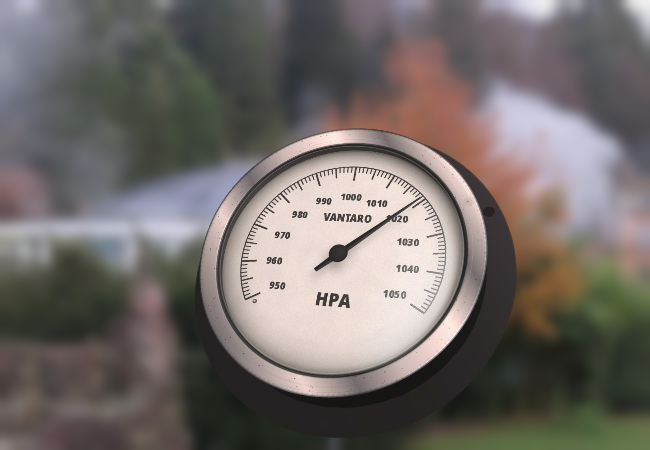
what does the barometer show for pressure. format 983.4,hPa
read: 1020,hPa
